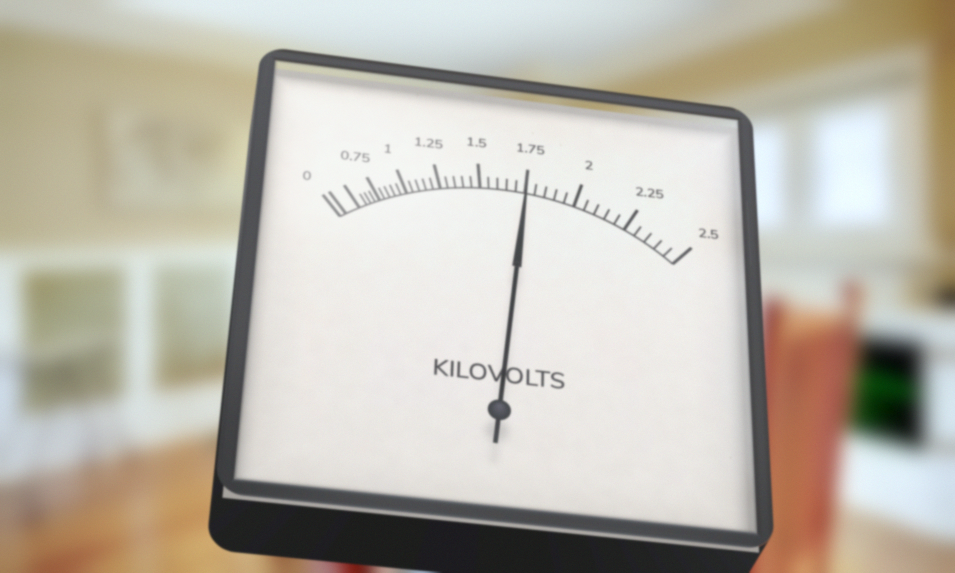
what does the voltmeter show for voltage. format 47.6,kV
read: 1.75,kV
